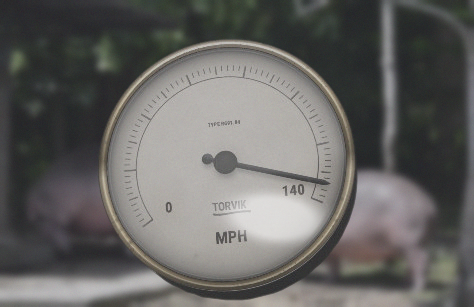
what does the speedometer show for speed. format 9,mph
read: 134,mph
